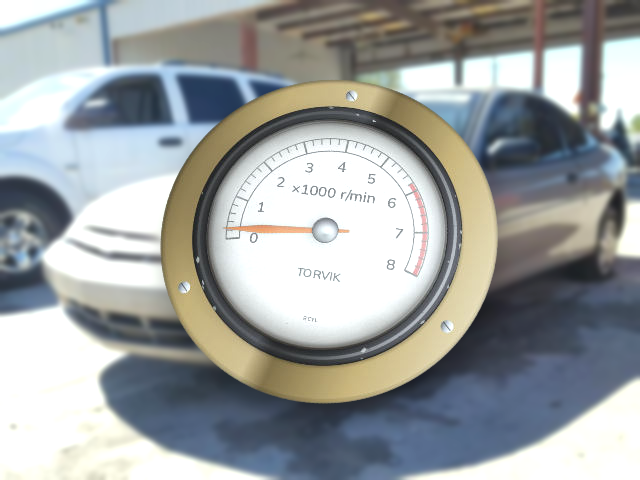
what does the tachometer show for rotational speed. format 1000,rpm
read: 200,rpm
